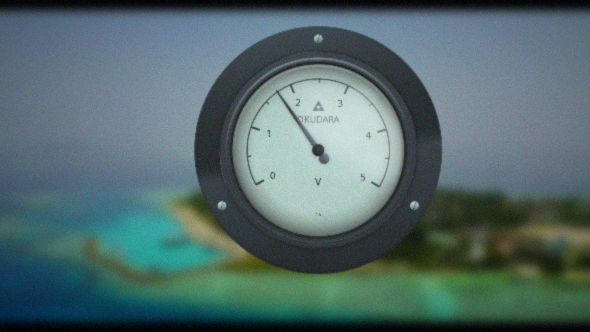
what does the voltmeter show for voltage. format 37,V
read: 1.75,V
